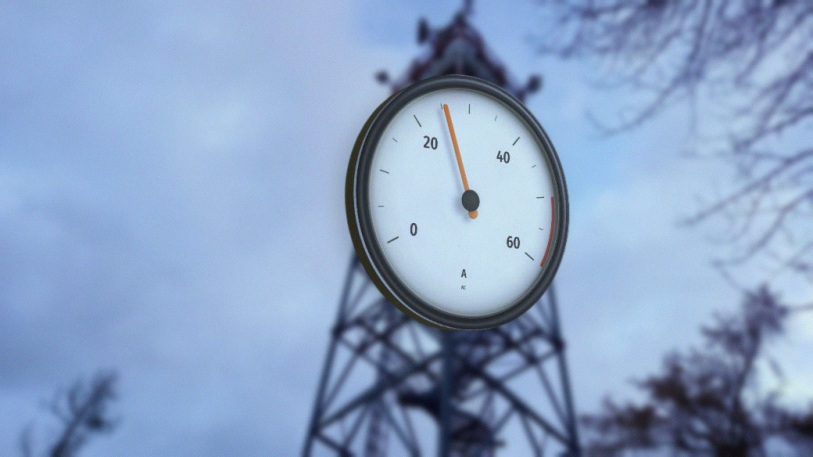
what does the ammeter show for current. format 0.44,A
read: 25,A
